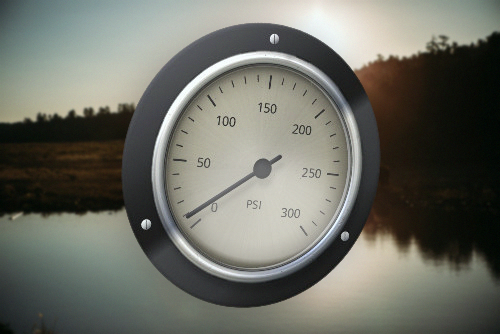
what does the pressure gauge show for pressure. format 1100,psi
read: 10,psi
